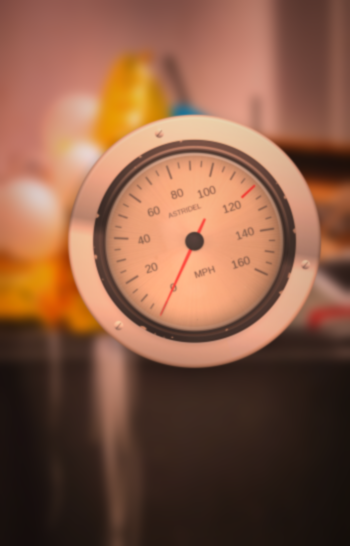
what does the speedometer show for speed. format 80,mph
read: 0,mph
